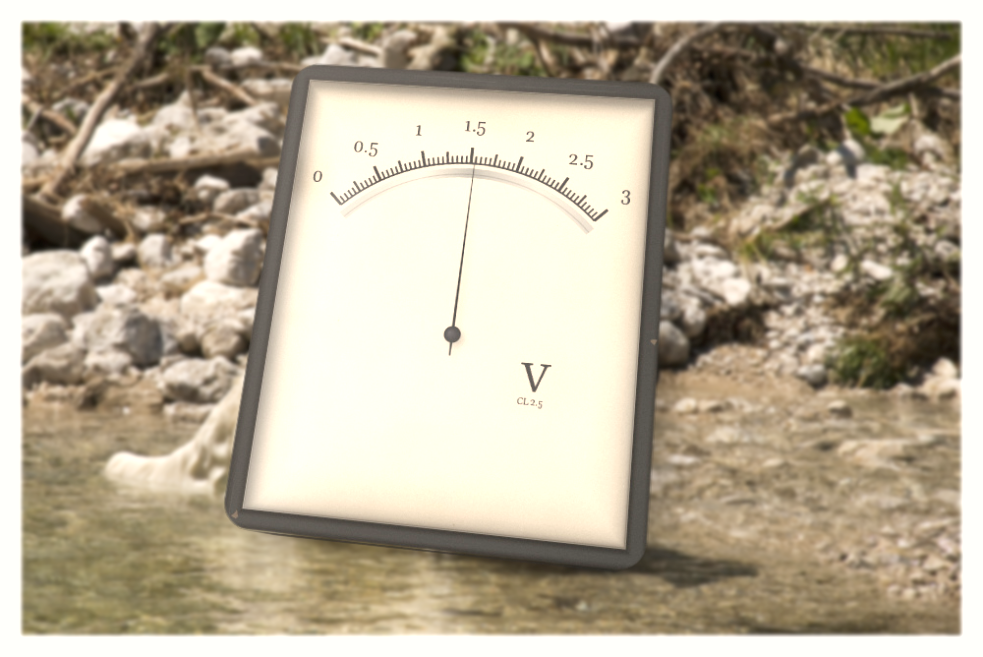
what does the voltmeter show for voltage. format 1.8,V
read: 1.55,V
